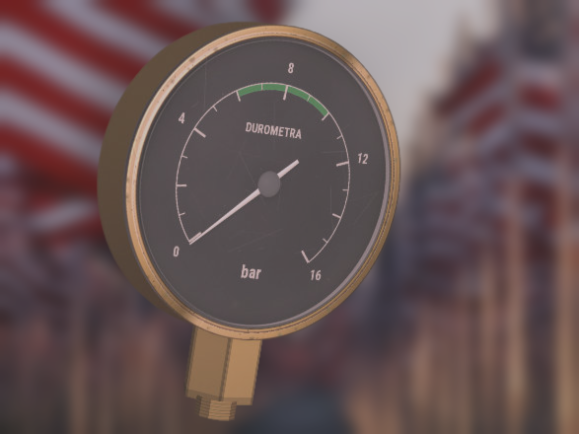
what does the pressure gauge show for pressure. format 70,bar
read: 0,bar
